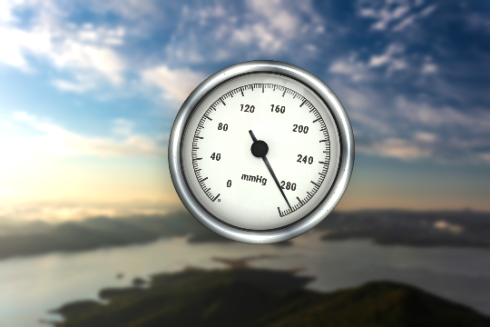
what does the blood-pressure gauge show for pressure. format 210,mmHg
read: 290,mmHg
